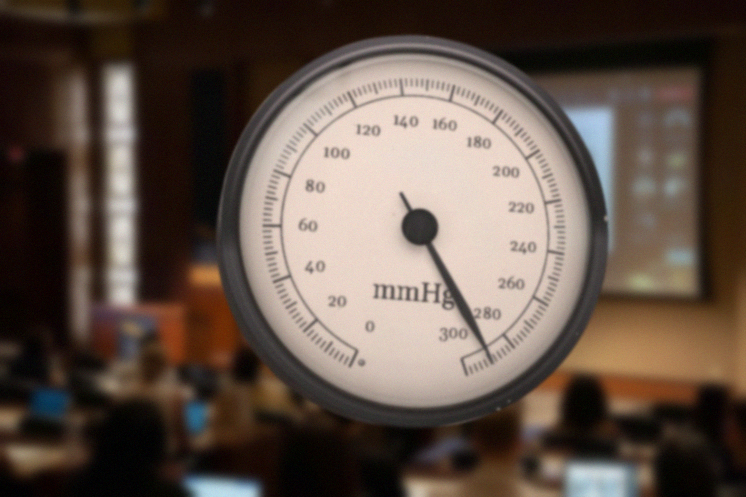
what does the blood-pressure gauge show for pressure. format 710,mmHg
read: 290,mmHg
